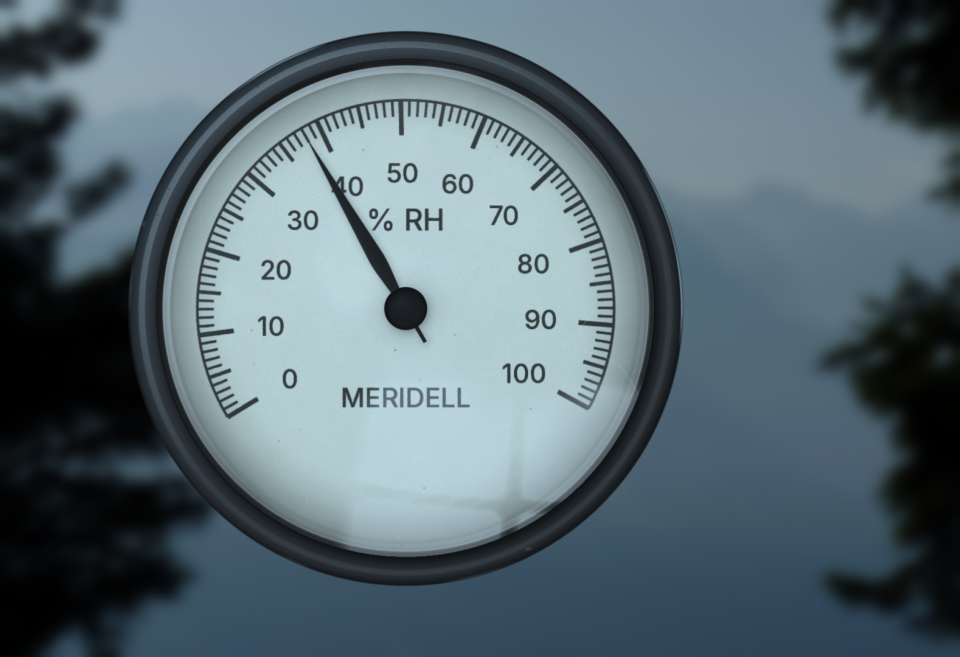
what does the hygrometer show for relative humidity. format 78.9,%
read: 38,%
